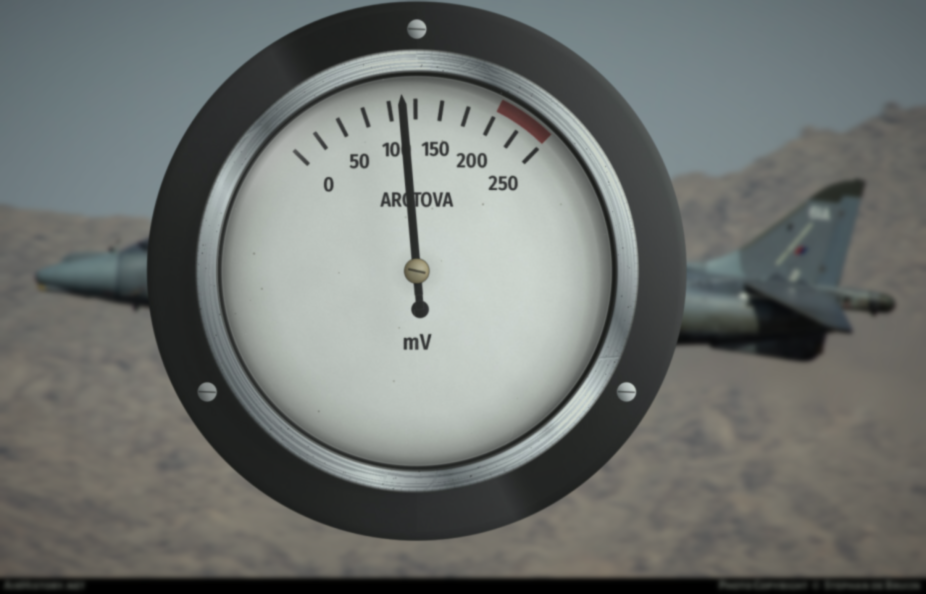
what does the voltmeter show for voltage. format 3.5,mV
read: 112.5,mV
